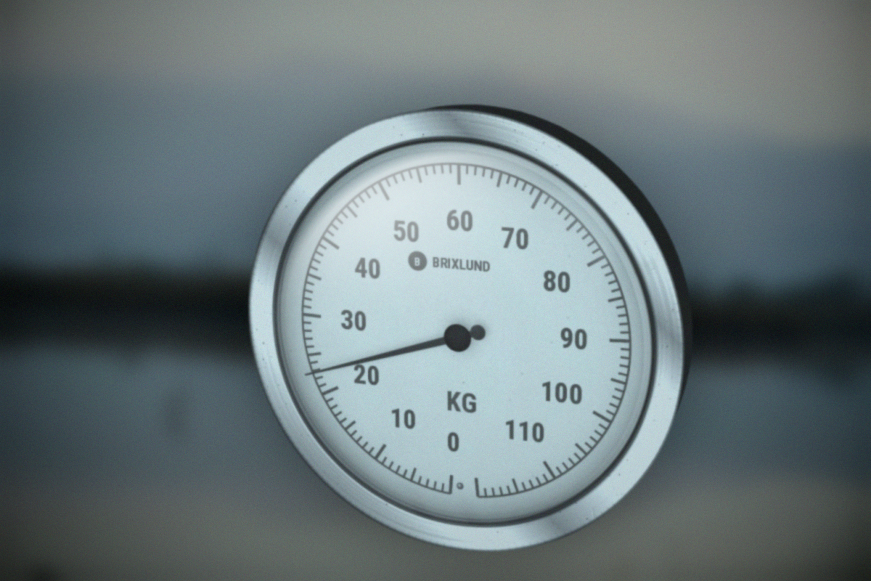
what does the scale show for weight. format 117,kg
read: 23,kg
